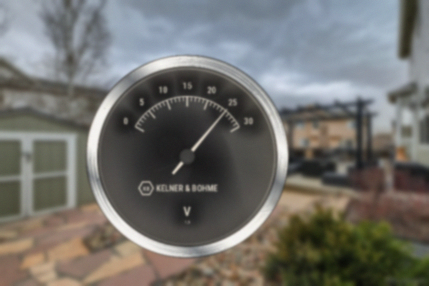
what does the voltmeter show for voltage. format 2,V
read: 25,V
